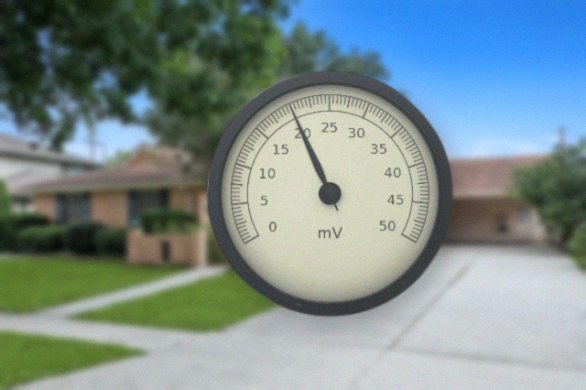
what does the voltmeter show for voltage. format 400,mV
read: 20,mV
